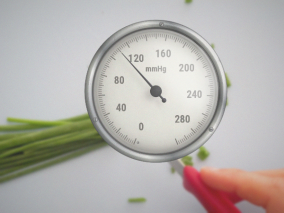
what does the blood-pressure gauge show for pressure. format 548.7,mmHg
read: 110,mmHg
